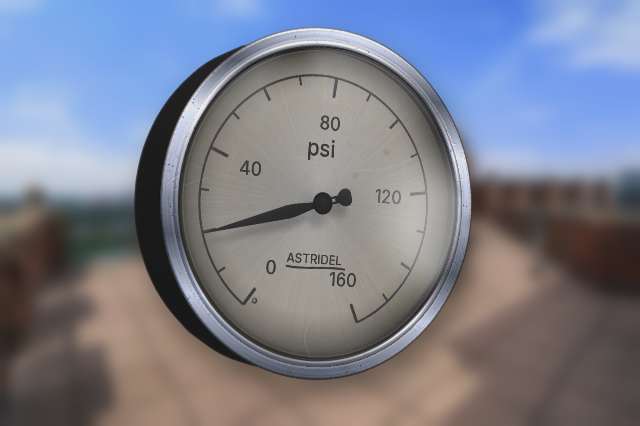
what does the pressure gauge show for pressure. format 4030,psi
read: 20,psi
